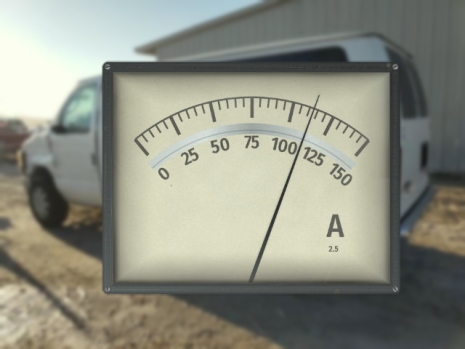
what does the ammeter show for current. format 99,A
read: 112.5,A
